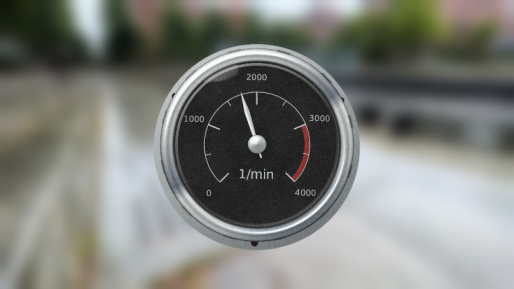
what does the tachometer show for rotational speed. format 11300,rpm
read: 1750,rpm
